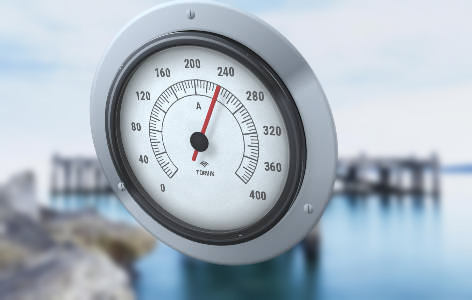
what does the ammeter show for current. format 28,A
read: 240,A
